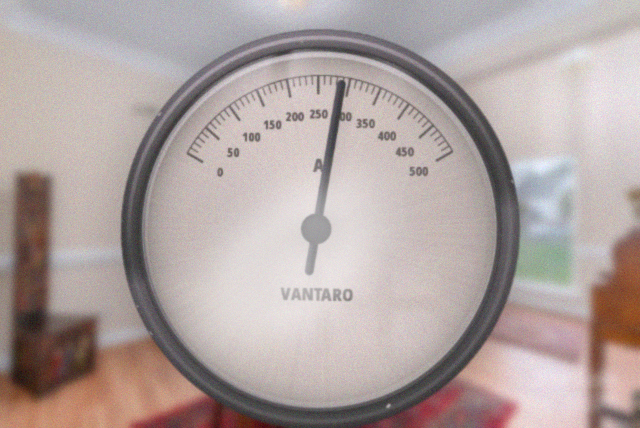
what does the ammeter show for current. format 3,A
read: 290,A
